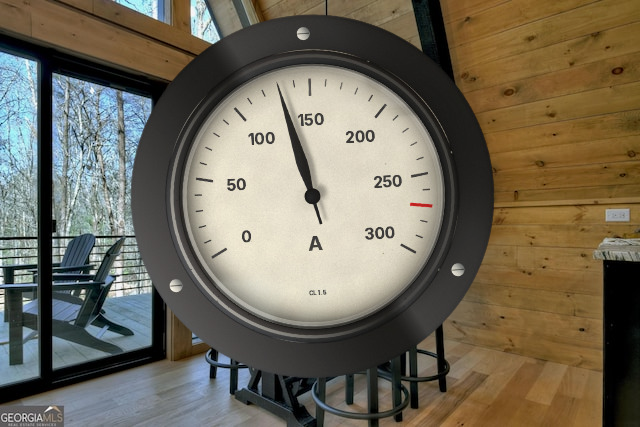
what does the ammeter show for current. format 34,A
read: 130,A
